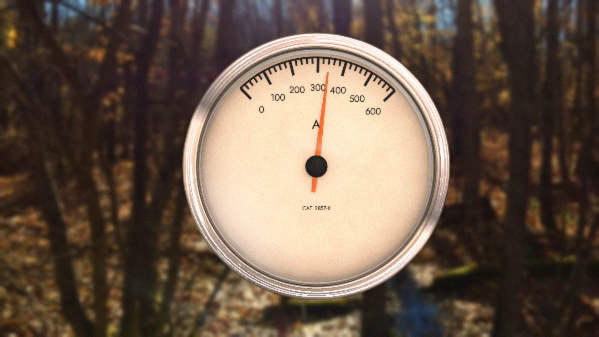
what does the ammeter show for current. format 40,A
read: 340,A
